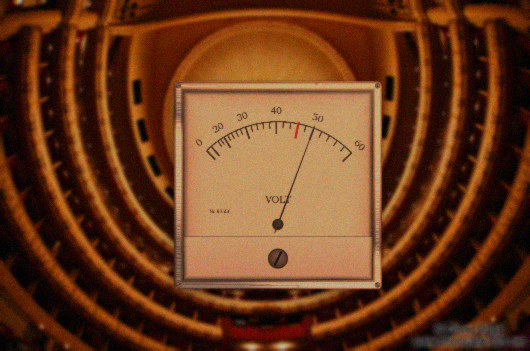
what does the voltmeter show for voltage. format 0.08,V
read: 50,V
